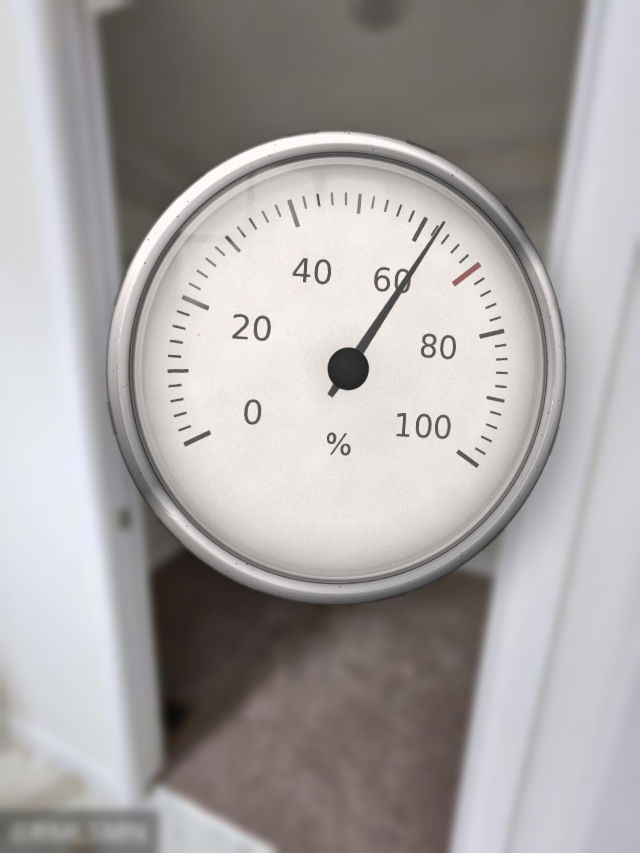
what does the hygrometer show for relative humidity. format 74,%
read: 62,%
